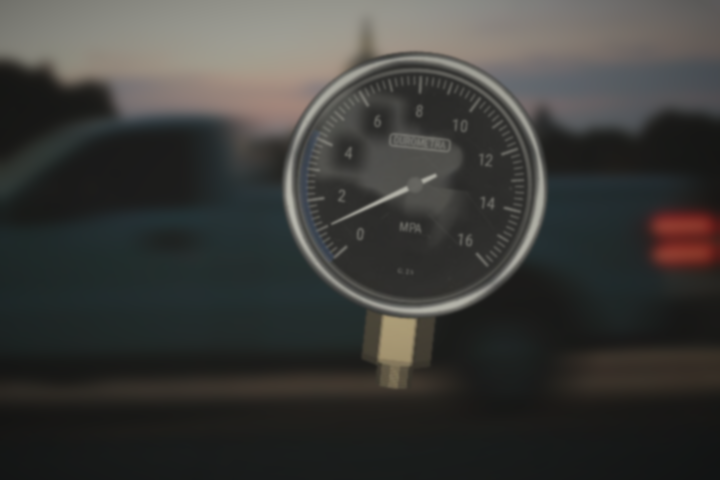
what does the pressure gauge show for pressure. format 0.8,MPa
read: 1,MPa
